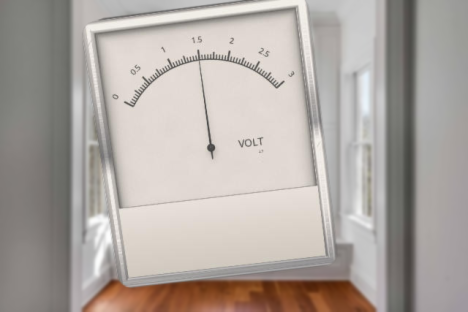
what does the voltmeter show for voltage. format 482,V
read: 1.5,V
